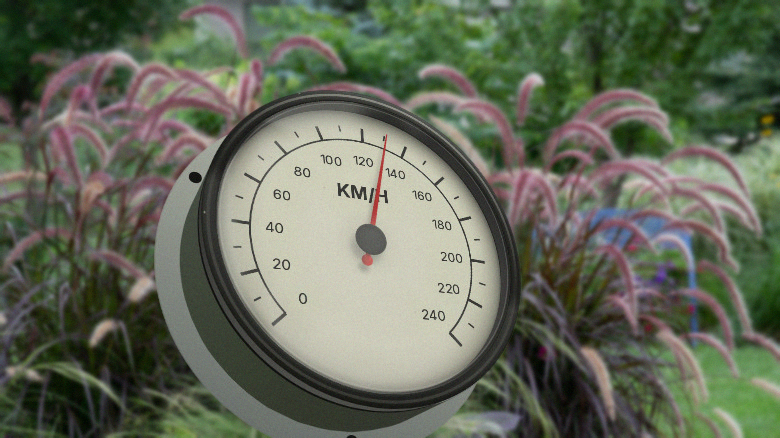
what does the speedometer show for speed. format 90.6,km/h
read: 130,km/h
